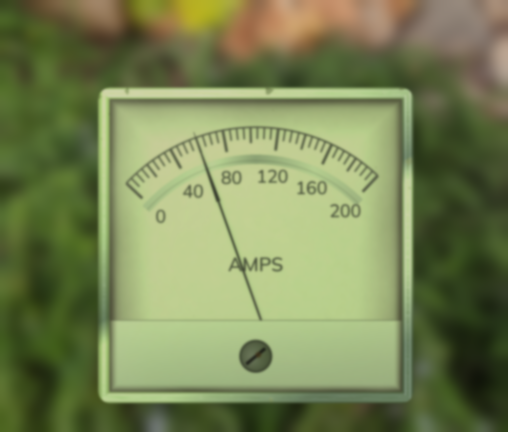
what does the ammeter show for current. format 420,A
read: 60,A
